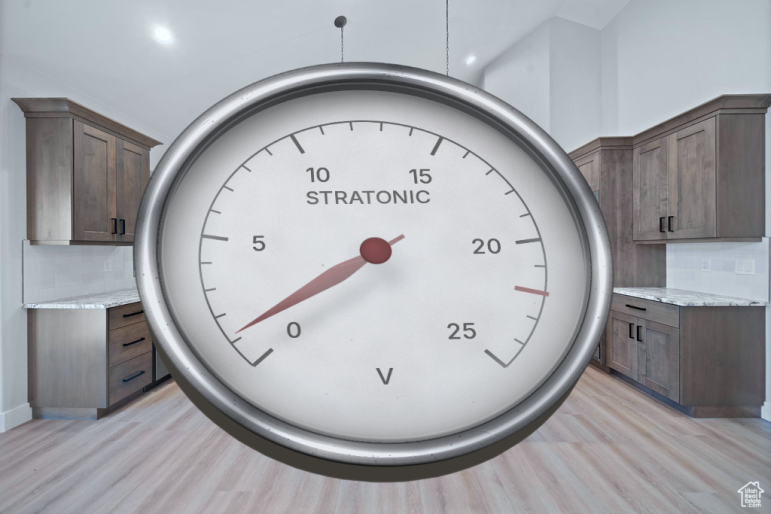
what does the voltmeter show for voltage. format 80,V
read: 1,V
